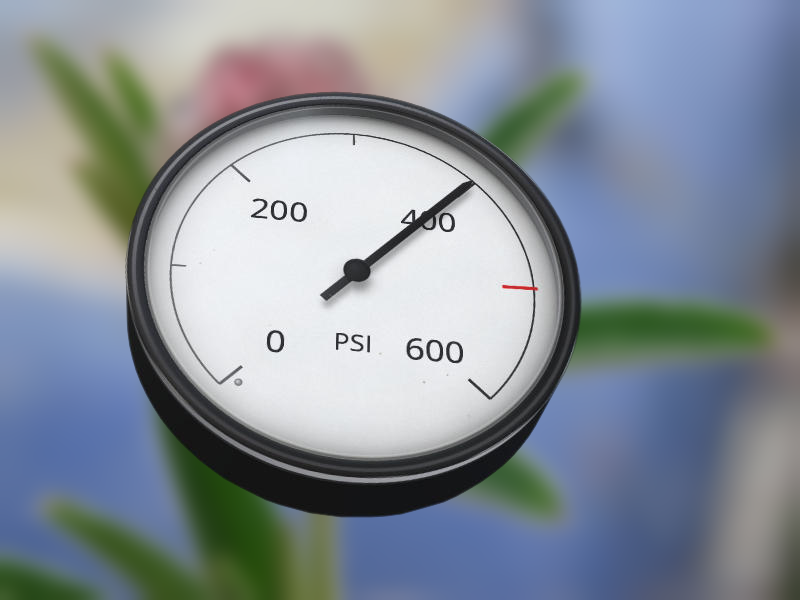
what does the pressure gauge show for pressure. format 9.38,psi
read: 400,psi
